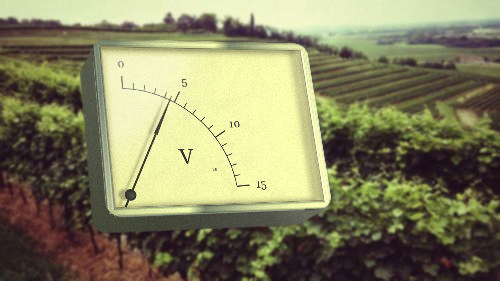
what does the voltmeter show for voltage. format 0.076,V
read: 4.5,V
